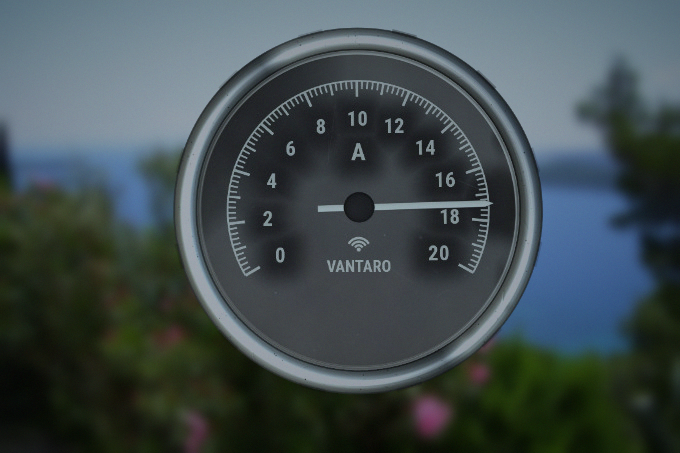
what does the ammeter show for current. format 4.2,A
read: 17.4,A
